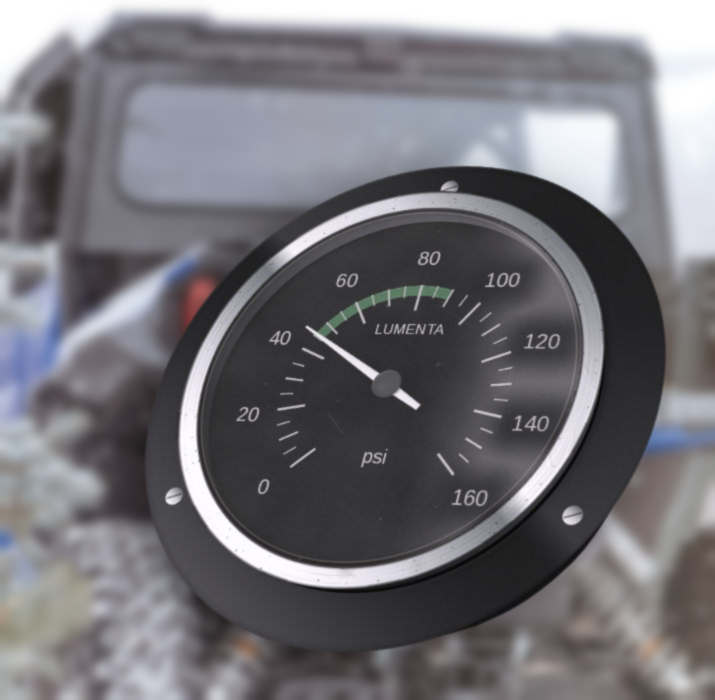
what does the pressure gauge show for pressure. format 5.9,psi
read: 45,psi
